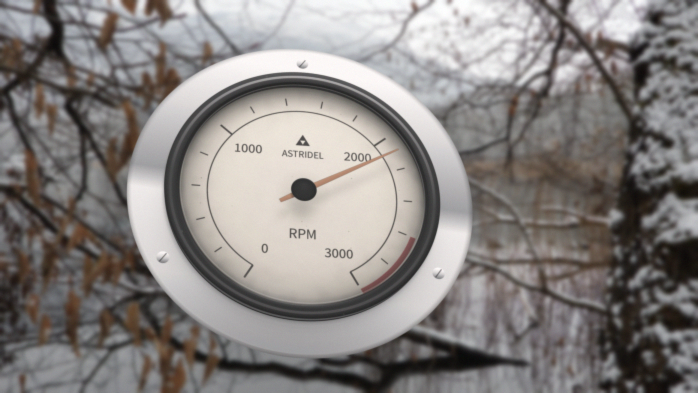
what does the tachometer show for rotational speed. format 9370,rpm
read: 2100,rpm
